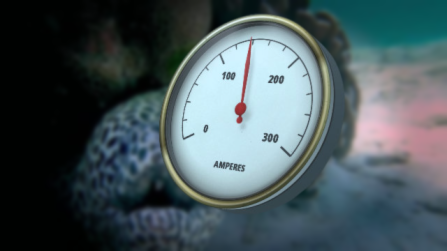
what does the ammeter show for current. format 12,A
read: 140,A
